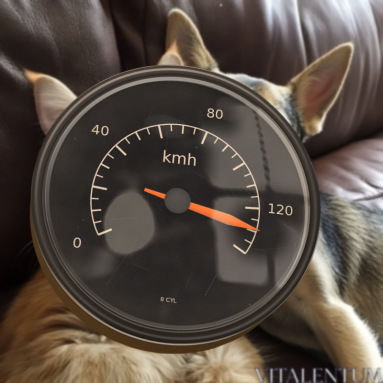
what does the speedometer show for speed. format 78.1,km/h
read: 130,km/h
